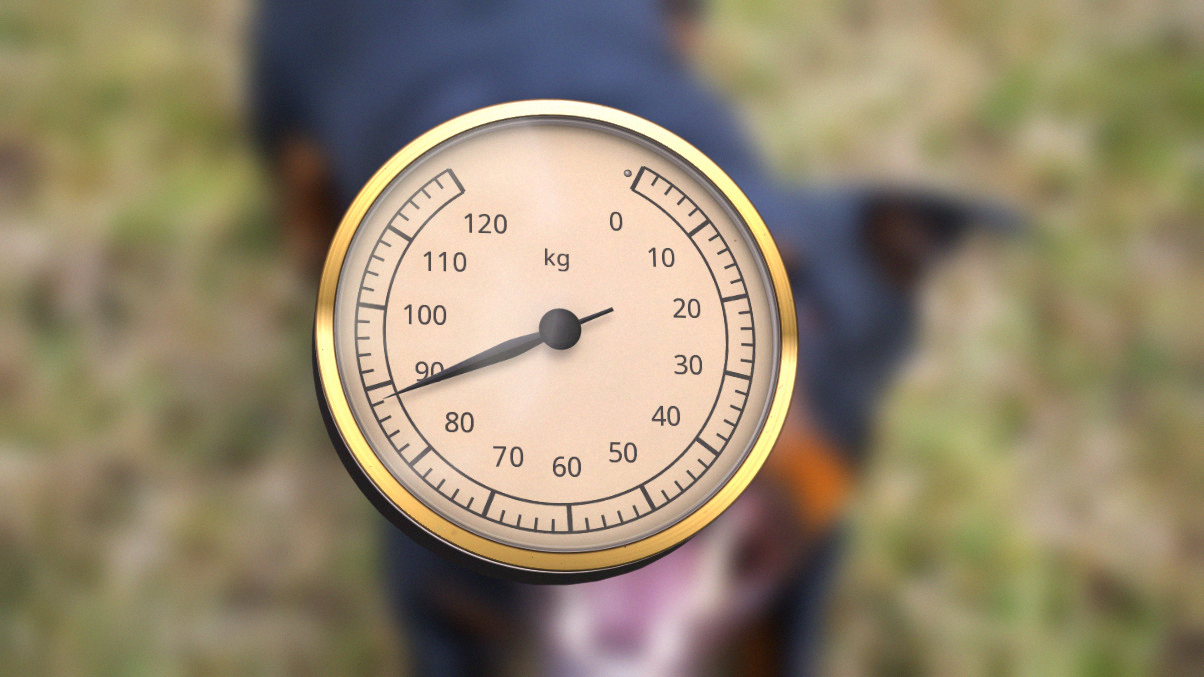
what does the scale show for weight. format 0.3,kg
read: 88,kg
